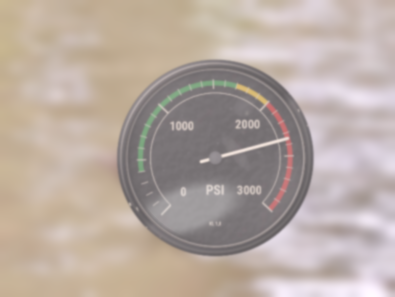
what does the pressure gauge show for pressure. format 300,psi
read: 2350,psi
